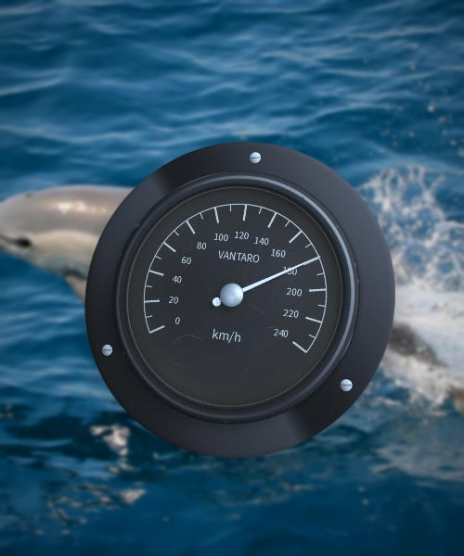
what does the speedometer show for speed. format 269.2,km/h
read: 180,km/h
